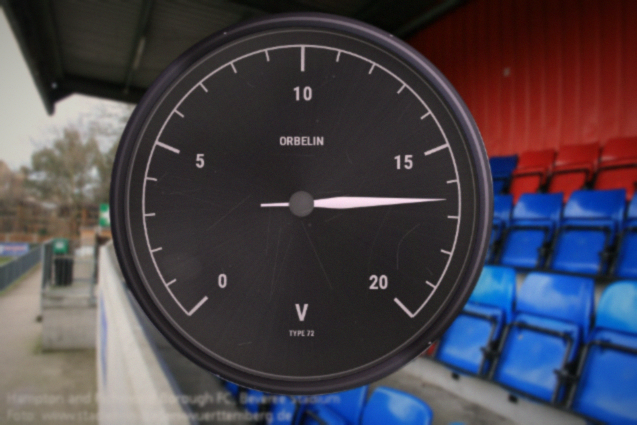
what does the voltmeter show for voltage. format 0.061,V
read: 16.5,V
